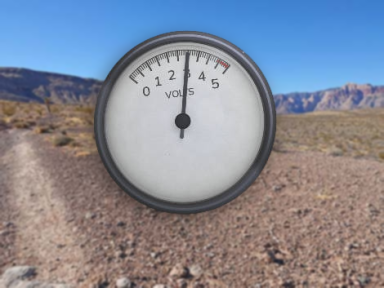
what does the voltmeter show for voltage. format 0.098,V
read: 3,V
